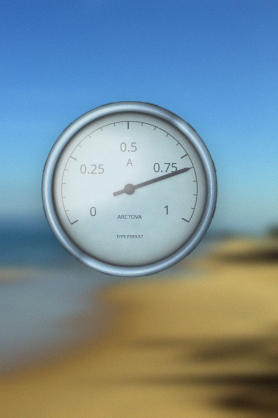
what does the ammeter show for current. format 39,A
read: 0.8,A
